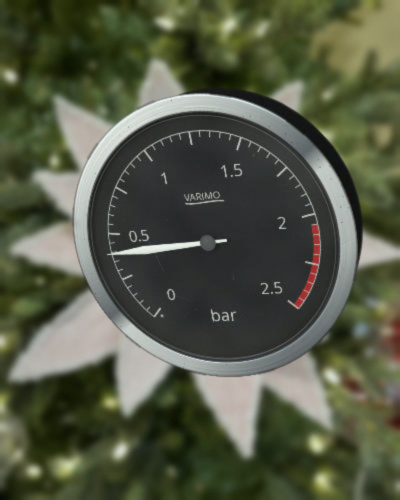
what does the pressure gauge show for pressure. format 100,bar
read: 0.4,bar
